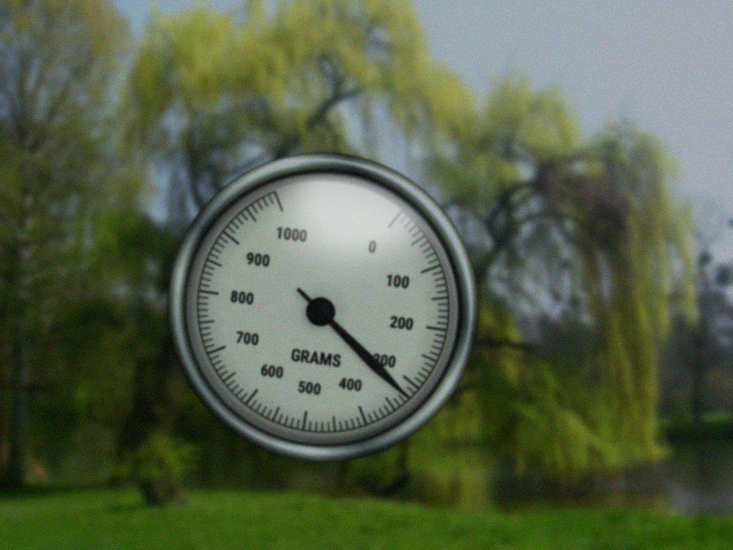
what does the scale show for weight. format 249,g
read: 320,g
